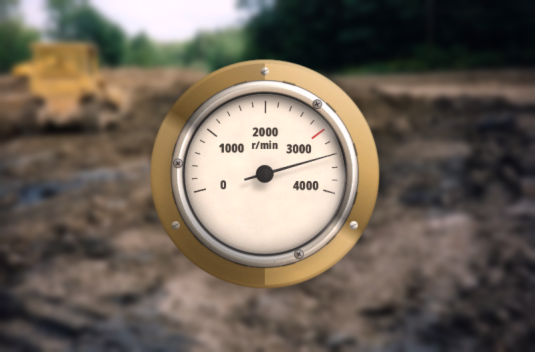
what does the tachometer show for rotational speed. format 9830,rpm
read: 3400,rpm
